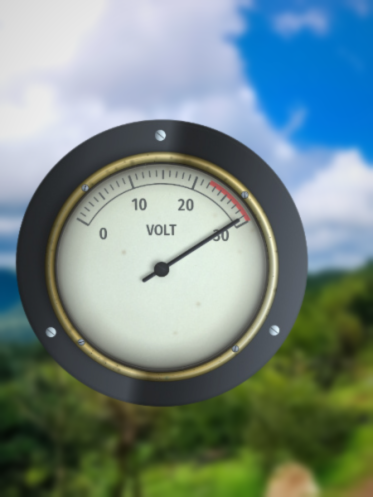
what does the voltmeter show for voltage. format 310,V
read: 29,V
